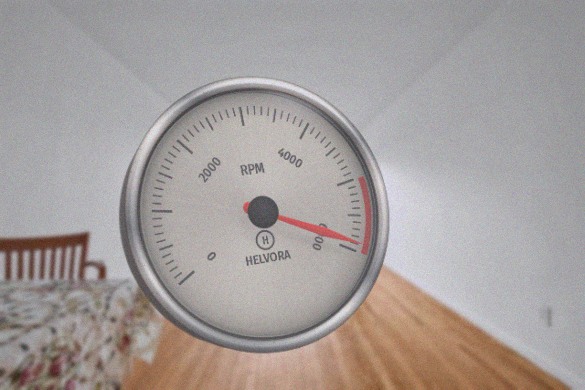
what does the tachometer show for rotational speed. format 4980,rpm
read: 5900,rpm
